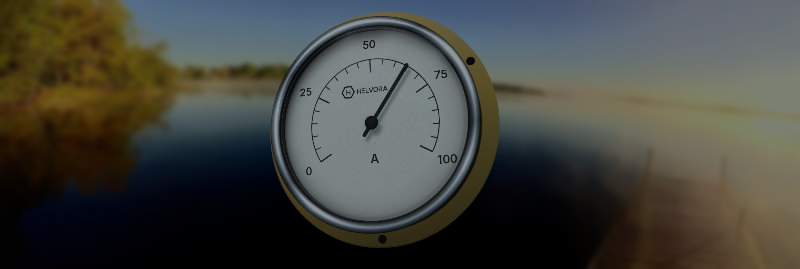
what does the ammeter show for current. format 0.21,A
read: 65,A
